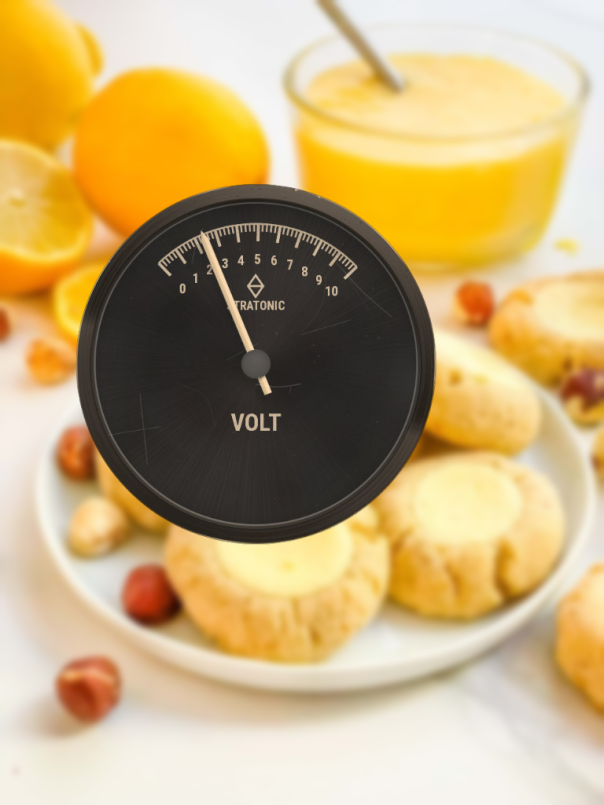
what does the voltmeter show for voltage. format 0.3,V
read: 2.4,V
